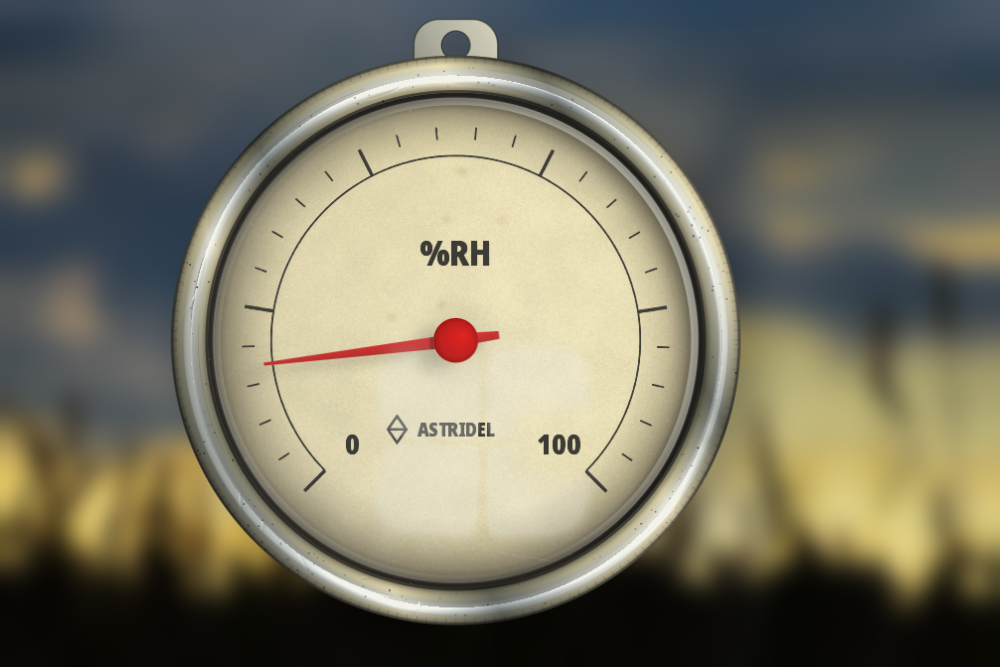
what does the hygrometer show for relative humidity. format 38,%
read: 14,%
